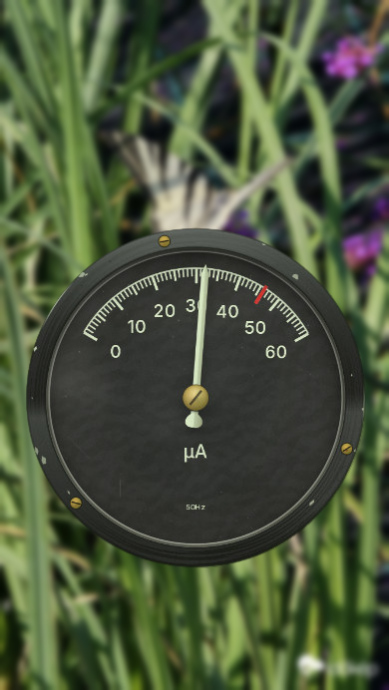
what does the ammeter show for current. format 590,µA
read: 32,µA
